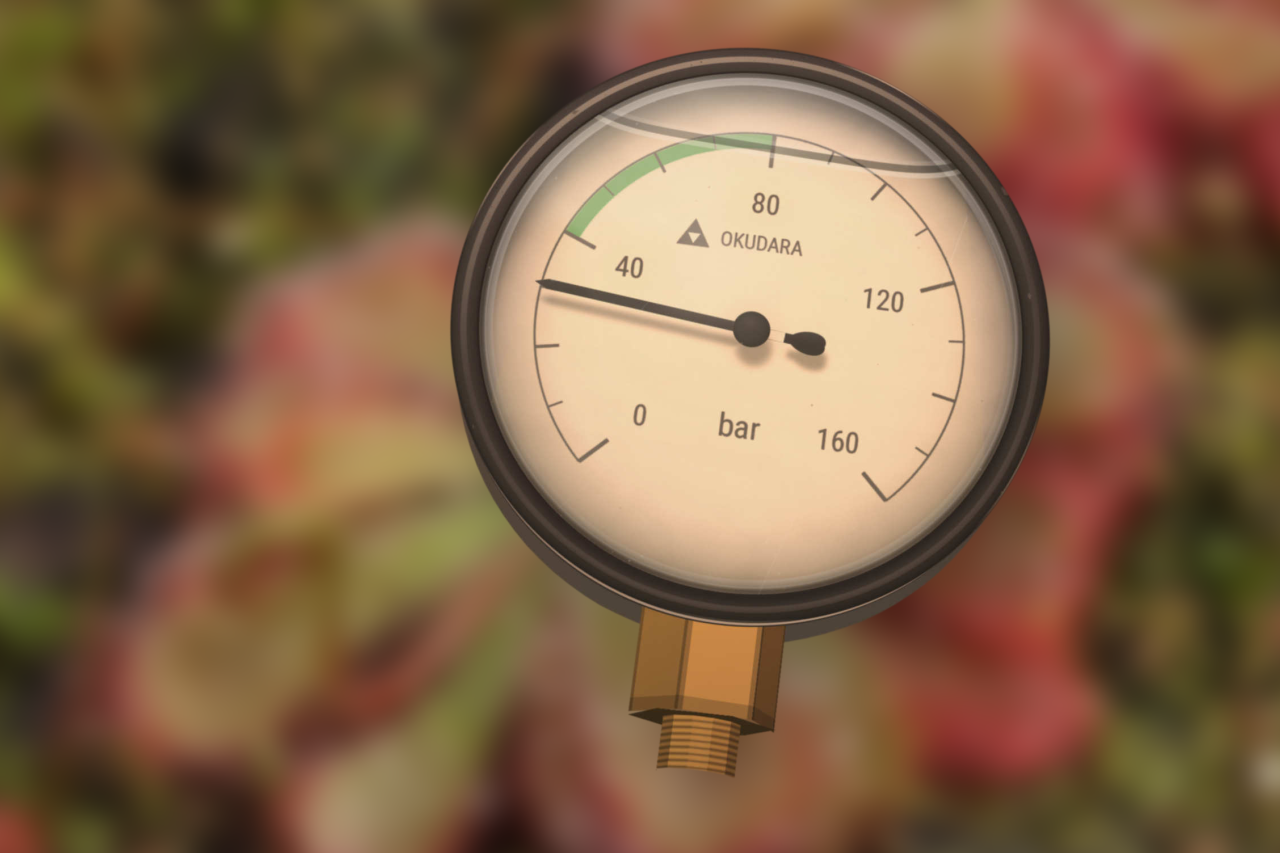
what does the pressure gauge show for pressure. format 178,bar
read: 30,bar
